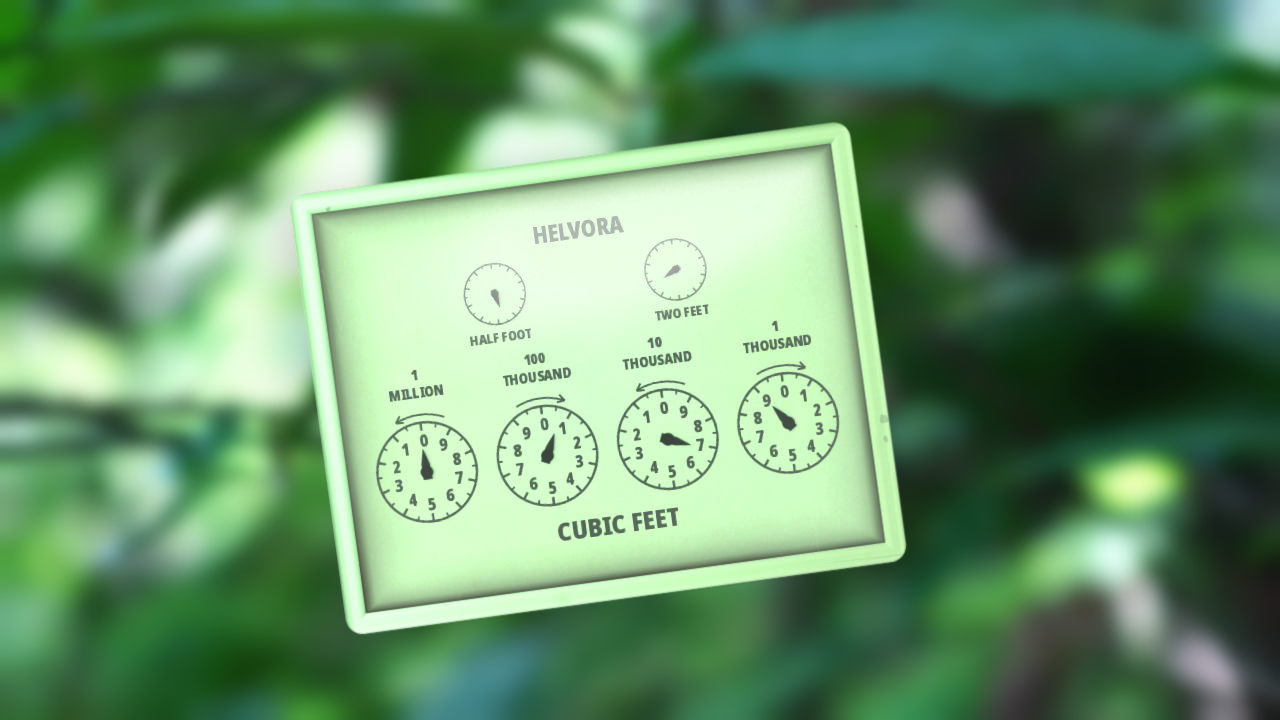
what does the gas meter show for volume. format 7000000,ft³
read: 6900,ft³
